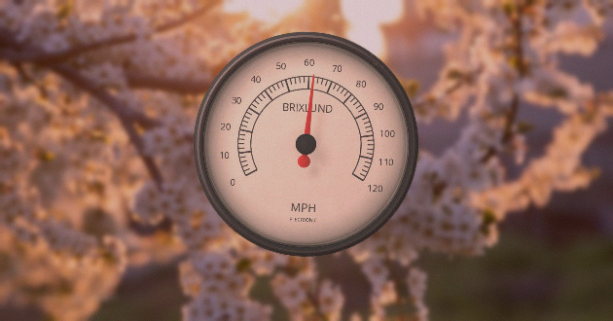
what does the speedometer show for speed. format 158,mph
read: 62,mph
